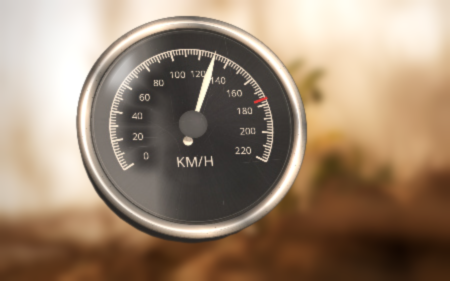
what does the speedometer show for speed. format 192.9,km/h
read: 130,km/h
